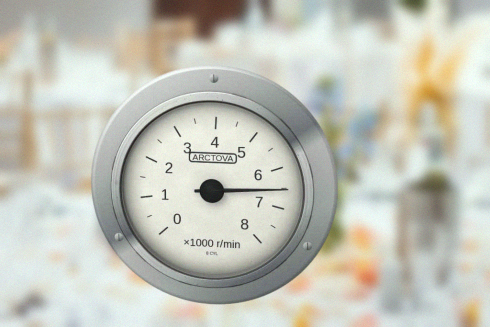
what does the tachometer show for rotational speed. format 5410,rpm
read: 6500,rpm
